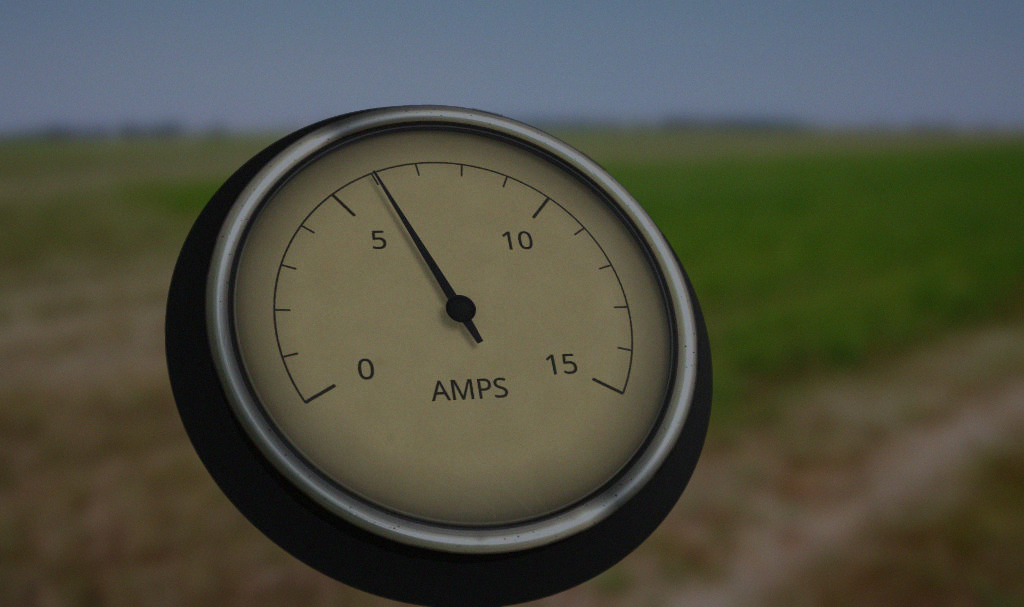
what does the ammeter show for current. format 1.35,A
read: 6,A
